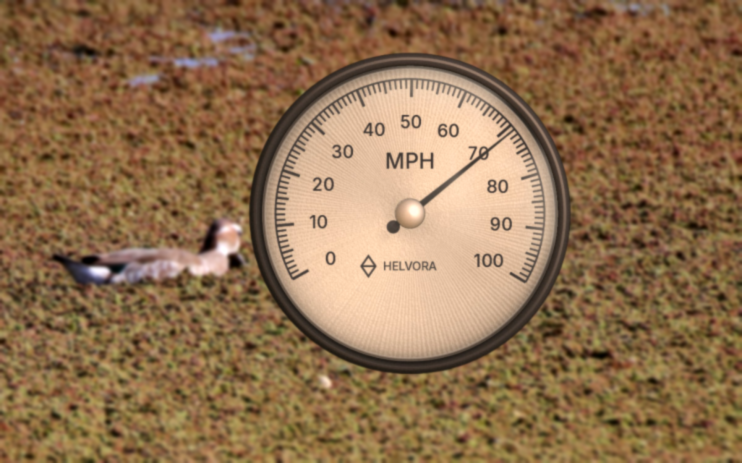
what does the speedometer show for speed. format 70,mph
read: 71,mph
